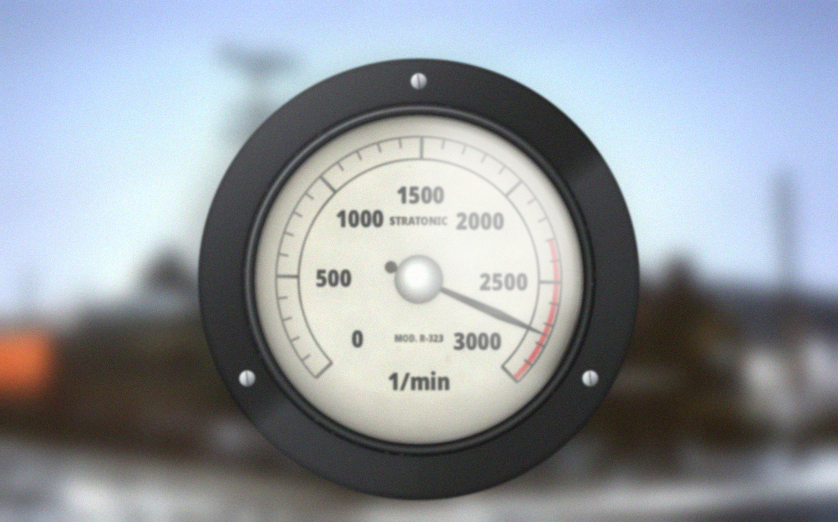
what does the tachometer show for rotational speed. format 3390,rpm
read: 2750,rpm
